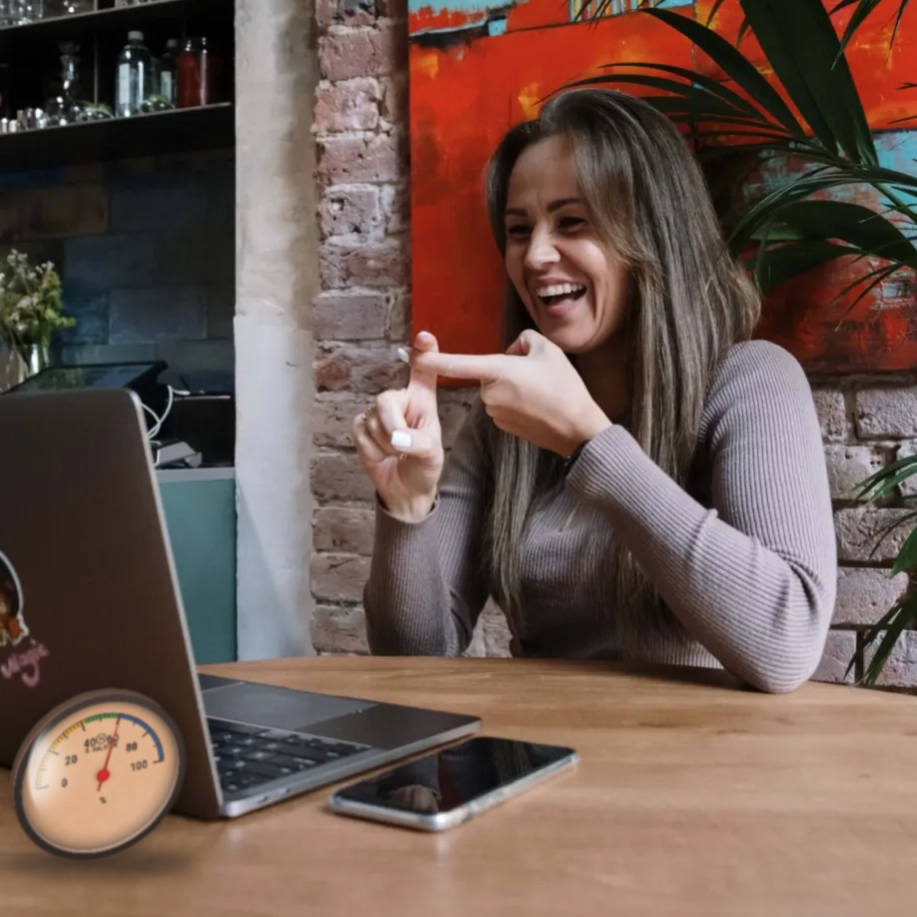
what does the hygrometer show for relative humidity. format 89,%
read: 60,%
